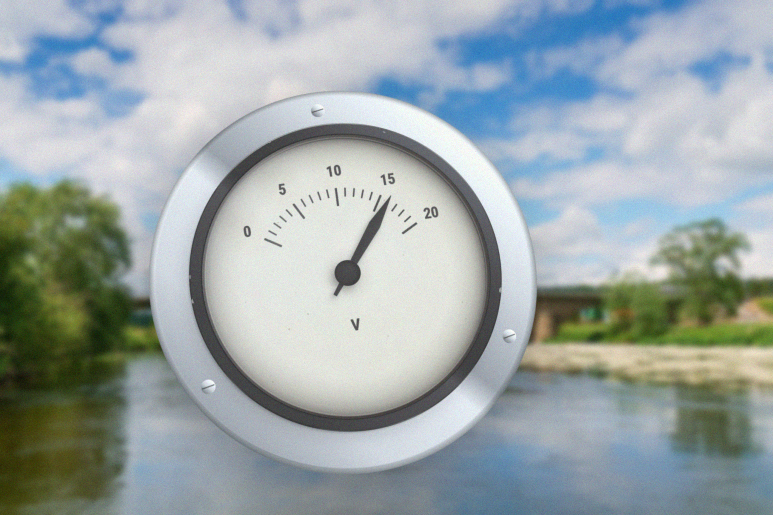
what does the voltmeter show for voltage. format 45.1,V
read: 16,V
